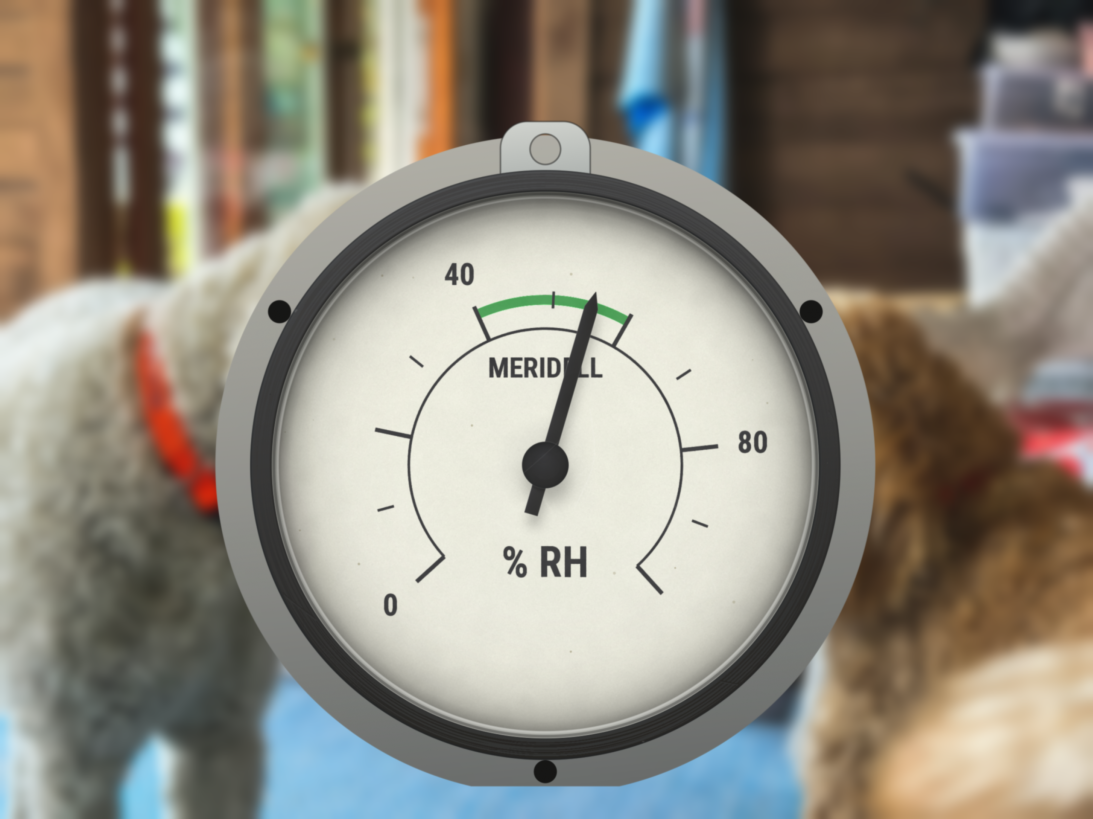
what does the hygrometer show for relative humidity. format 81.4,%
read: 55,%
